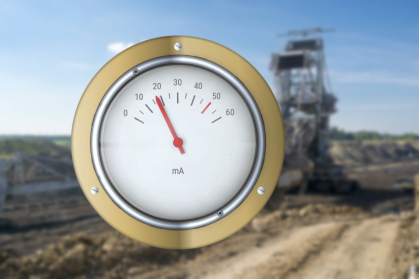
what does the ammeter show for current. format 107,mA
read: 17.5,mA
